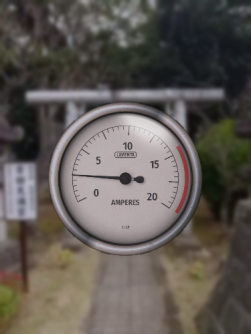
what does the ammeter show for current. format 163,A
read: 2.5,A
